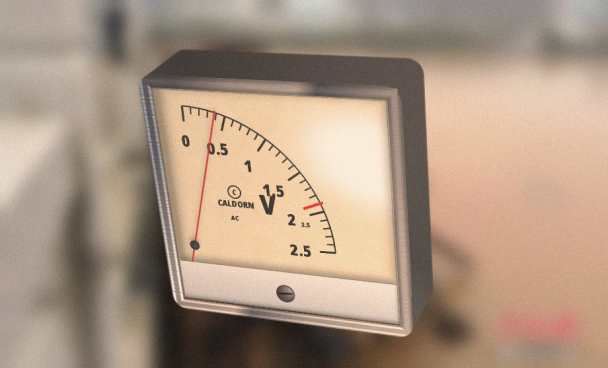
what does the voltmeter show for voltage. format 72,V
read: 0.4,V
